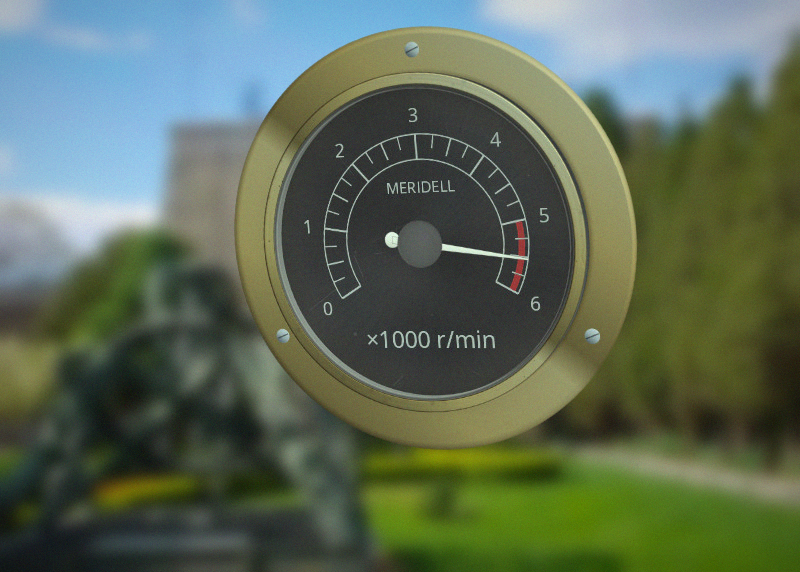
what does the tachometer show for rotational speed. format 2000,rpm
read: 5500,rpm
